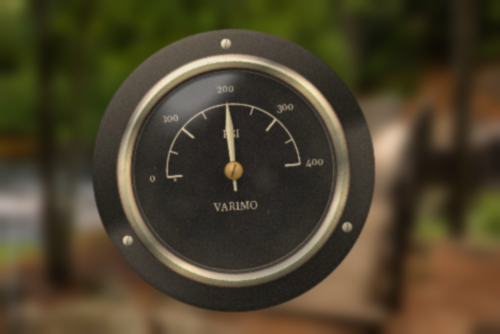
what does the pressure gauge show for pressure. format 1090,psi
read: 200,psi
